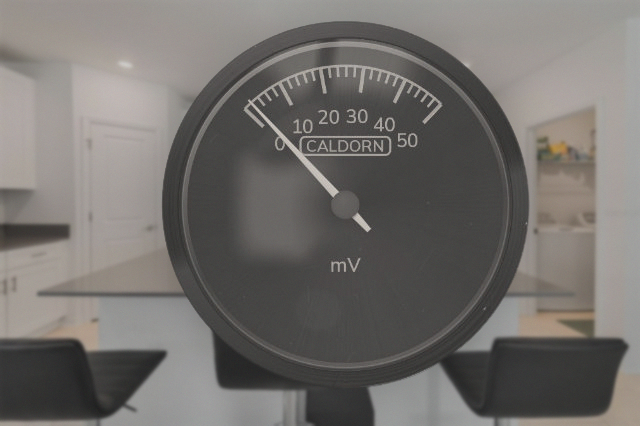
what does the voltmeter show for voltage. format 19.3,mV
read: 2,mV
